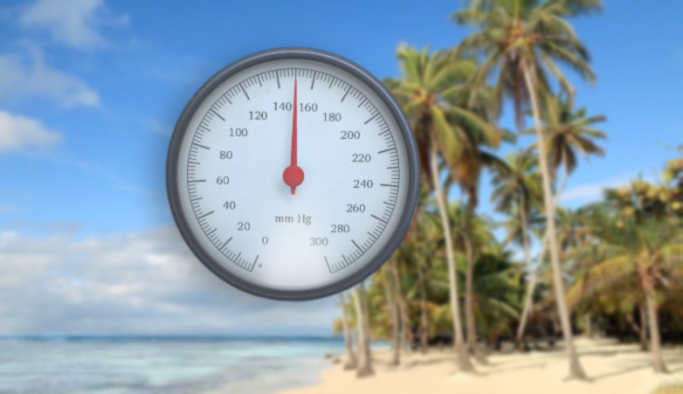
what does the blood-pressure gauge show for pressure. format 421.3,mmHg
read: 150,mmHg
